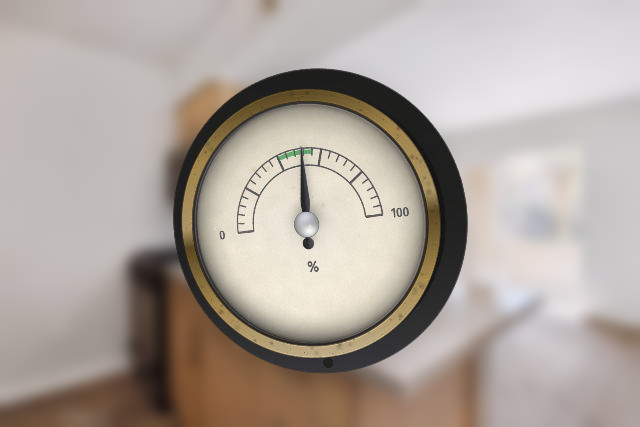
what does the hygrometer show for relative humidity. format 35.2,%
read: 52,%
